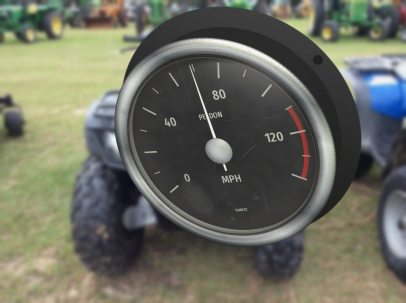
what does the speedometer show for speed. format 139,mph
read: 70,mph
